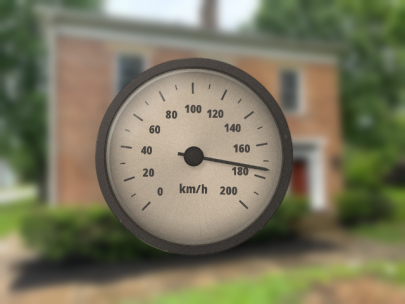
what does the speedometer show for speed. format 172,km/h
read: 175,km/h
